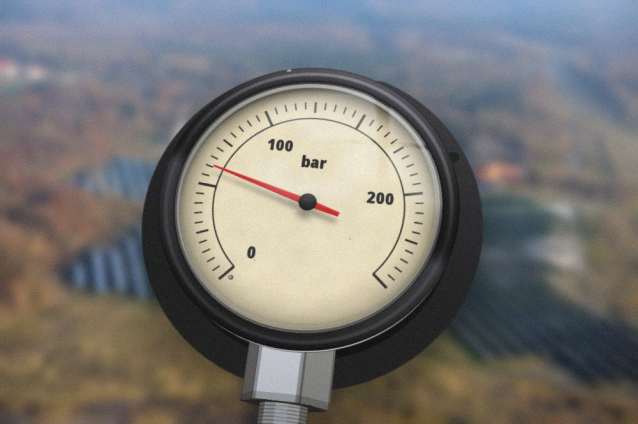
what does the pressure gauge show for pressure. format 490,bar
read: 60,bar
